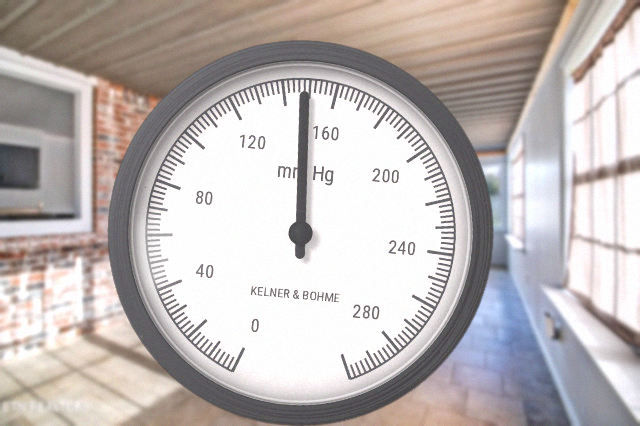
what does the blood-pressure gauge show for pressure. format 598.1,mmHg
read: 148,mmHg
